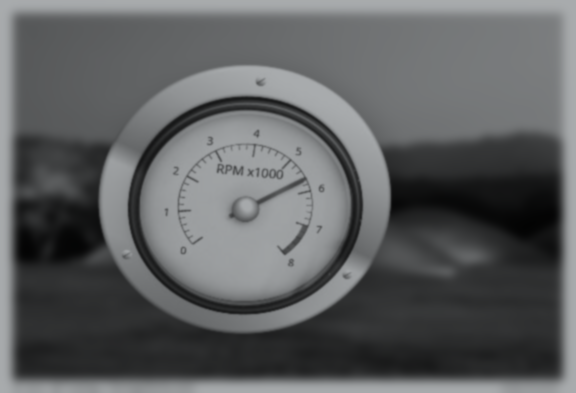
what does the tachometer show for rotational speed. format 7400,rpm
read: 5600,rpm
